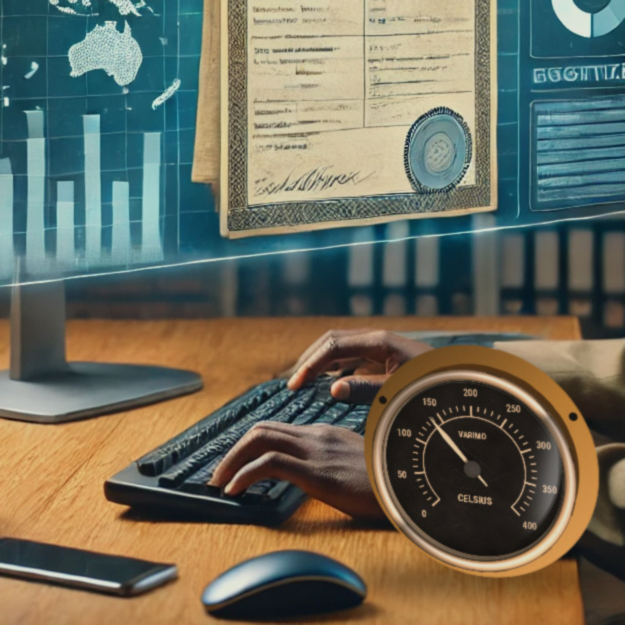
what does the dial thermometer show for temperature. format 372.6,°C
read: 140,°C
